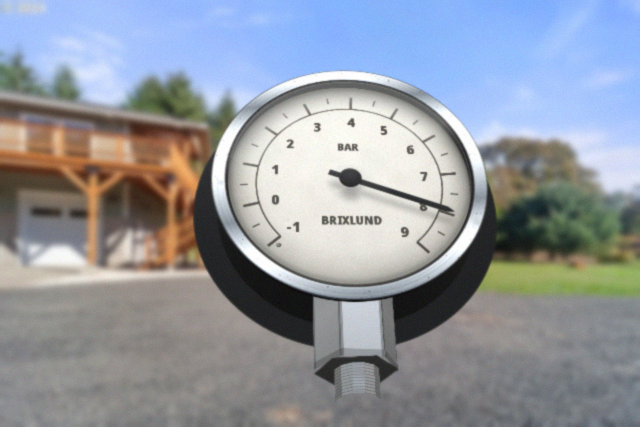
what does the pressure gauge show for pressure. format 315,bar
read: 8,bar
